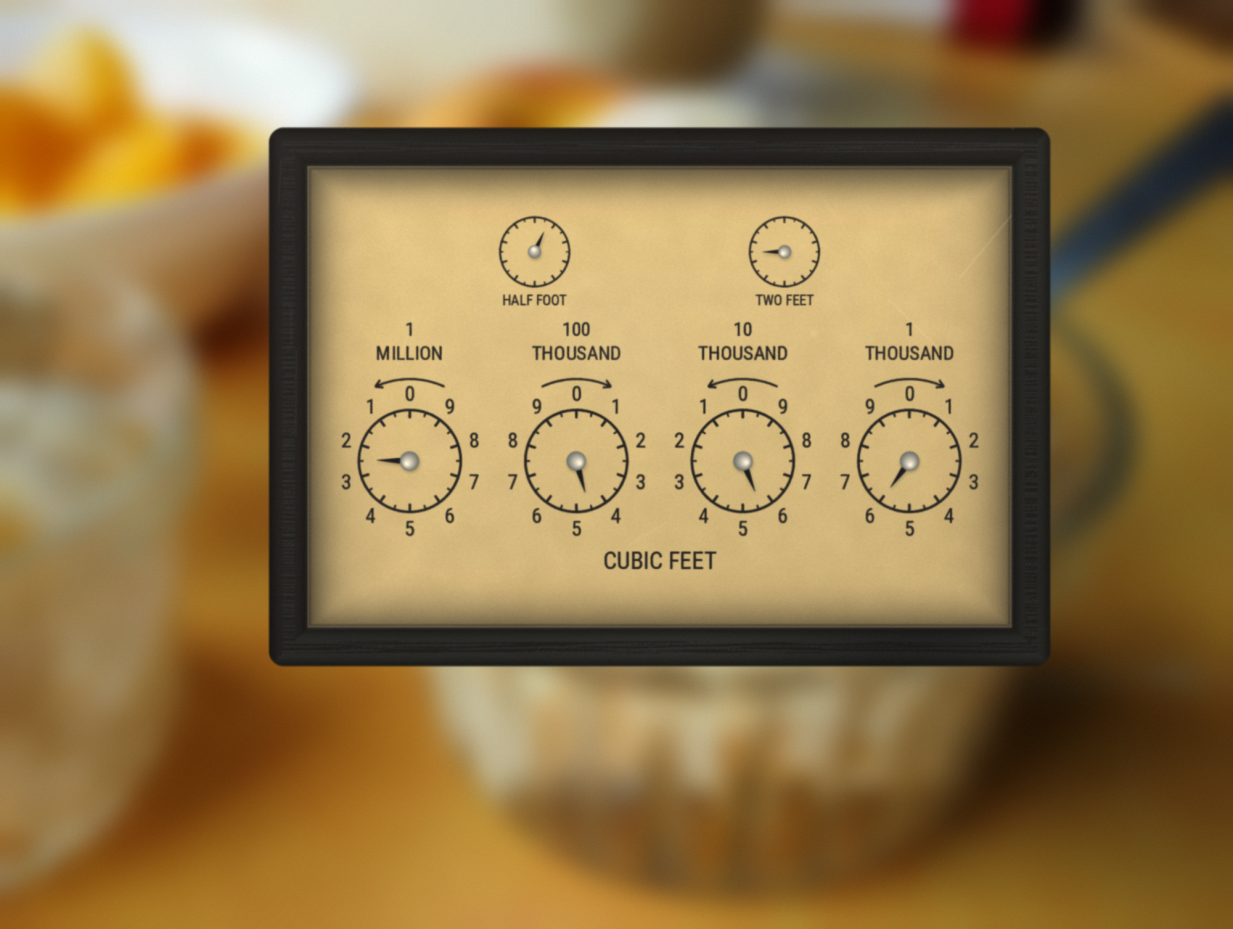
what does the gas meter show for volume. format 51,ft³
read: 245600,ft³
